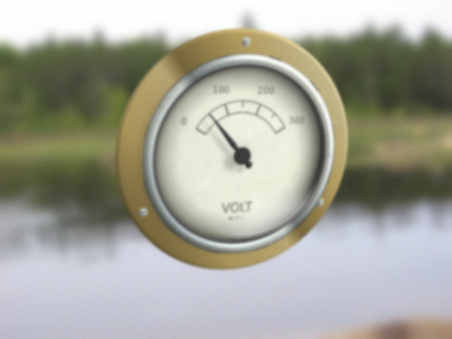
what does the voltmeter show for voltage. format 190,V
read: 50,V
